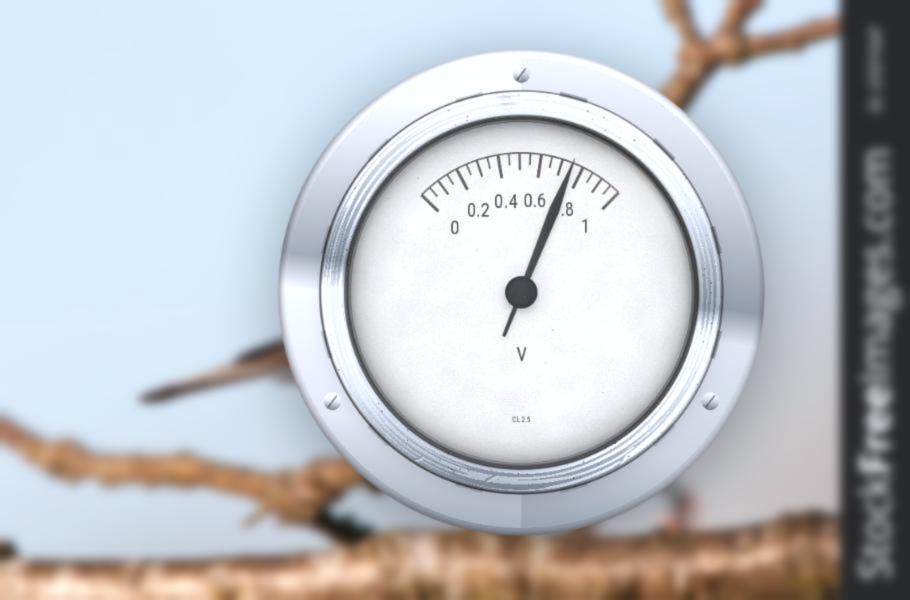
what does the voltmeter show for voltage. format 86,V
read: 0.75,V
